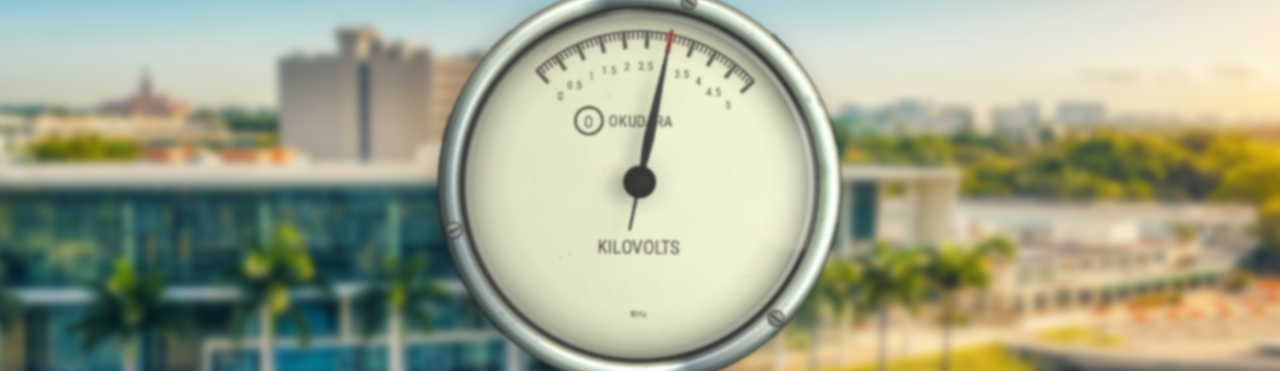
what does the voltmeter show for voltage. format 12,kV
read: 3,kV
